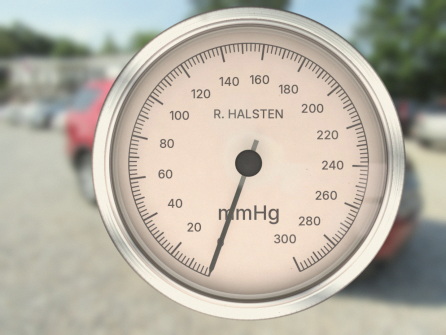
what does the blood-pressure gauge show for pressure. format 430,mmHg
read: 0,mmHg
